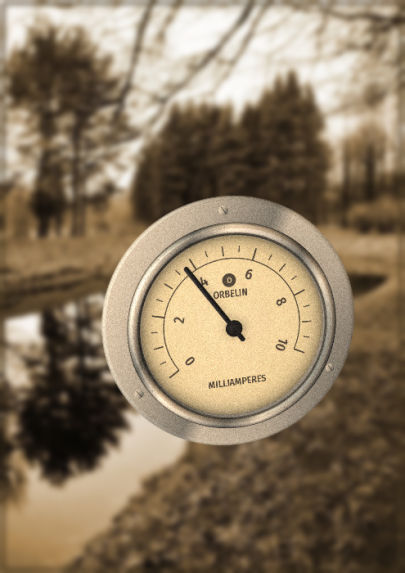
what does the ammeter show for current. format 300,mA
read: 3.75,mA
